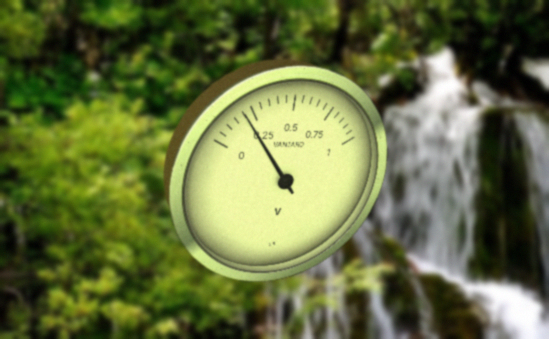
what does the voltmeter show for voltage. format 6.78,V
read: 0.2,V
